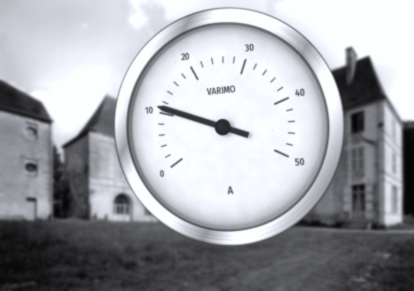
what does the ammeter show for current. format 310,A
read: 11,A
